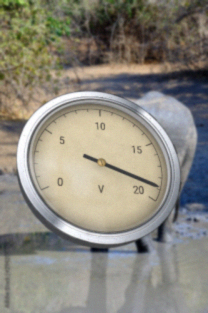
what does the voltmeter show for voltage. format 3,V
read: 19,V
